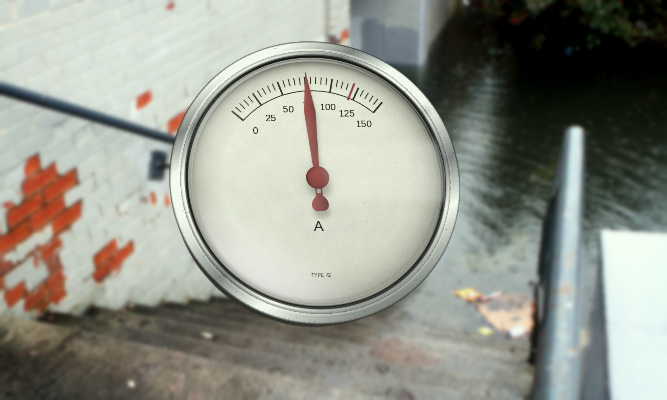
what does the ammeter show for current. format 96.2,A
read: 75,A
